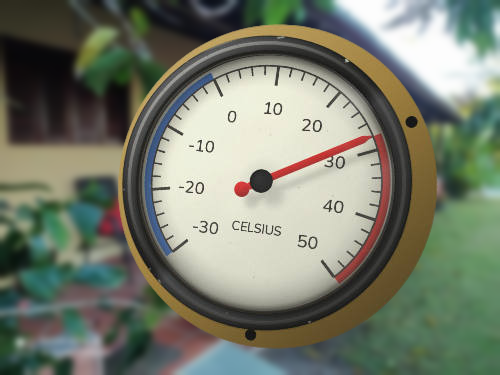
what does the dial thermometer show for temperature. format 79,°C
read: 28,°C
